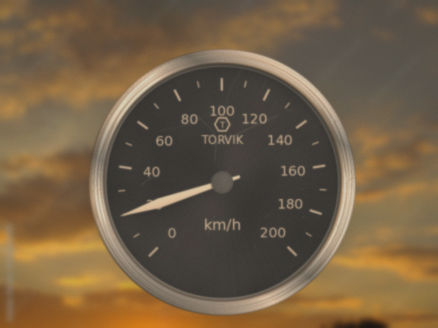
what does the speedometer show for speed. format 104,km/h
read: 20,km/h
